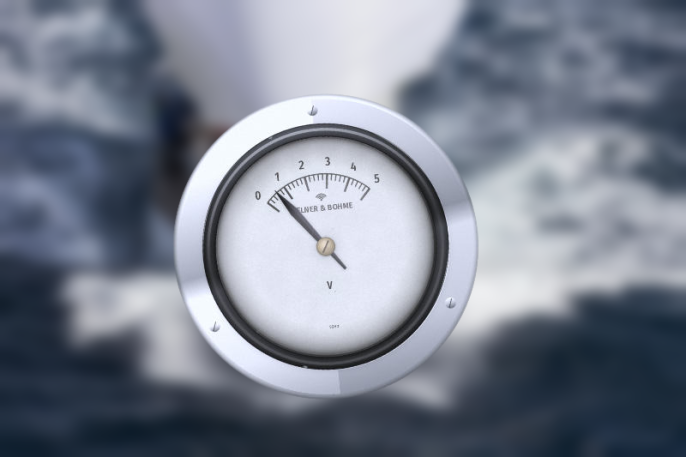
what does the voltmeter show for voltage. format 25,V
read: 0.6,V
